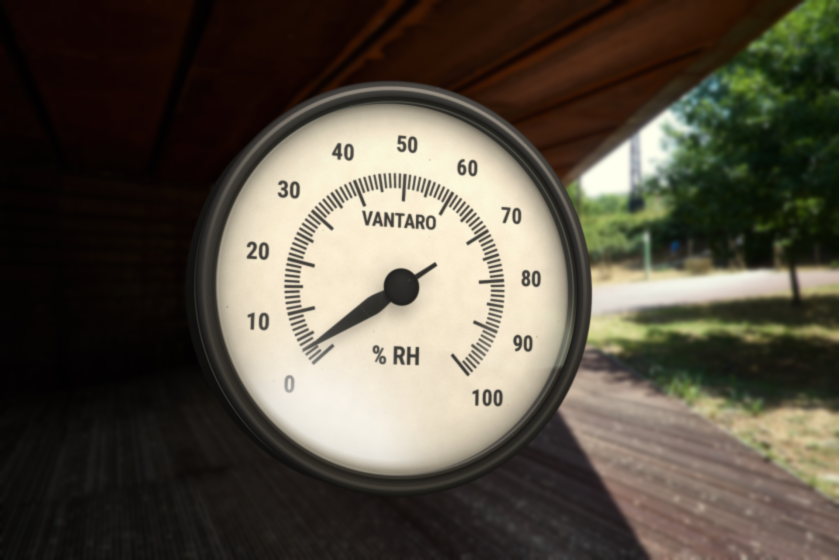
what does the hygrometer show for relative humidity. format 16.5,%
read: 3,%
